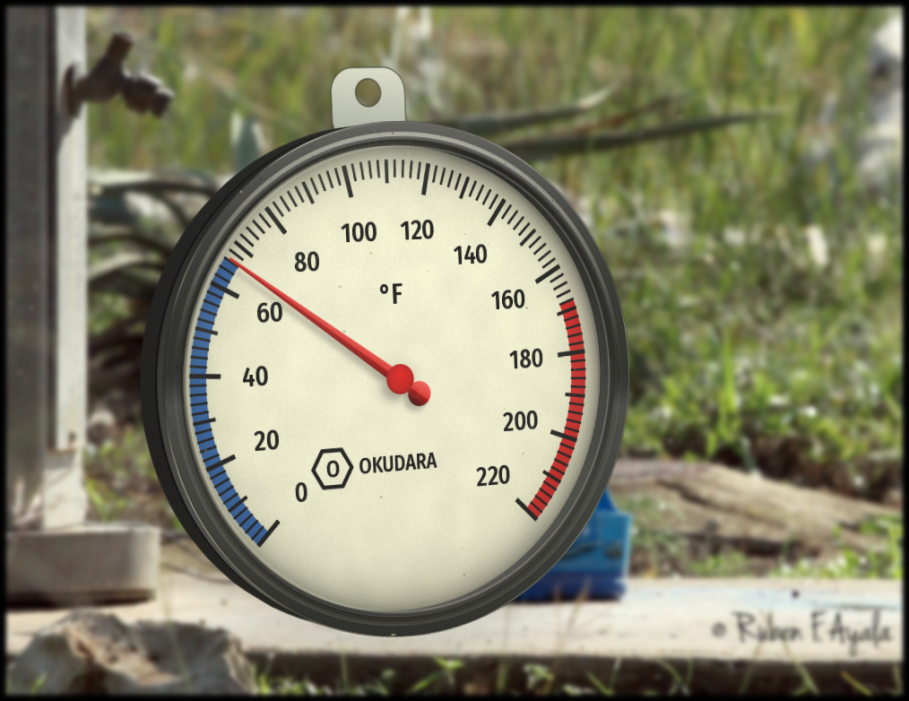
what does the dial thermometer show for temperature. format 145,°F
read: 66,°F
